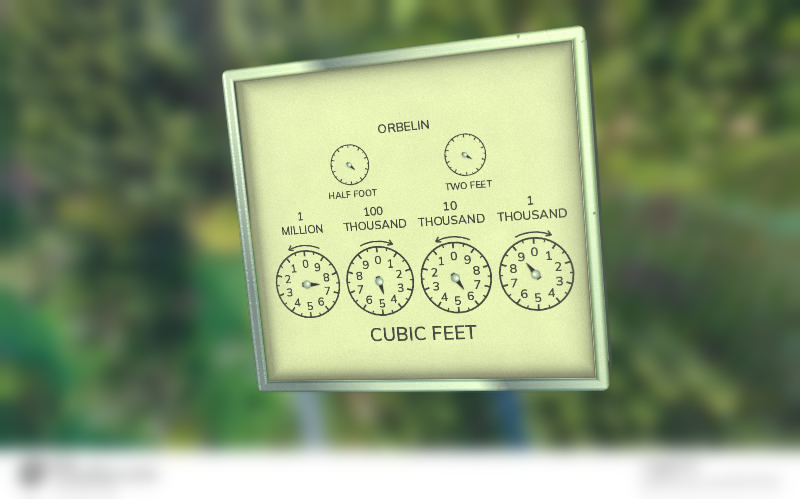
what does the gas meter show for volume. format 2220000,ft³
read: 745900,ft³
